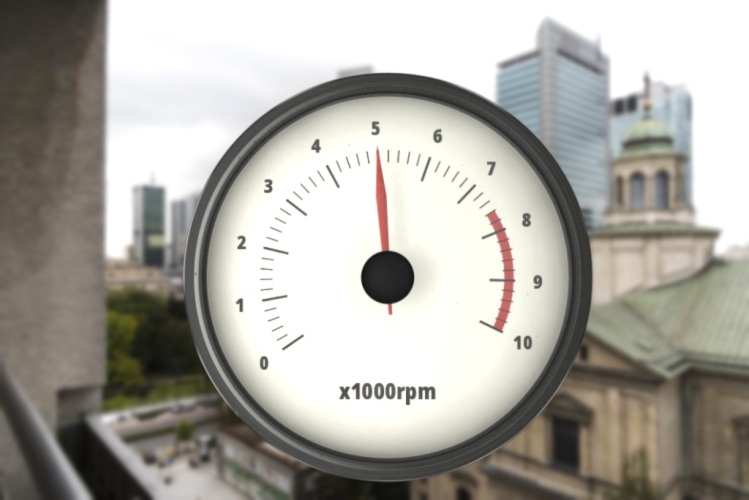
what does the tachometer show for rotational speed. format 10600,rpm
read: 5000,rpm
